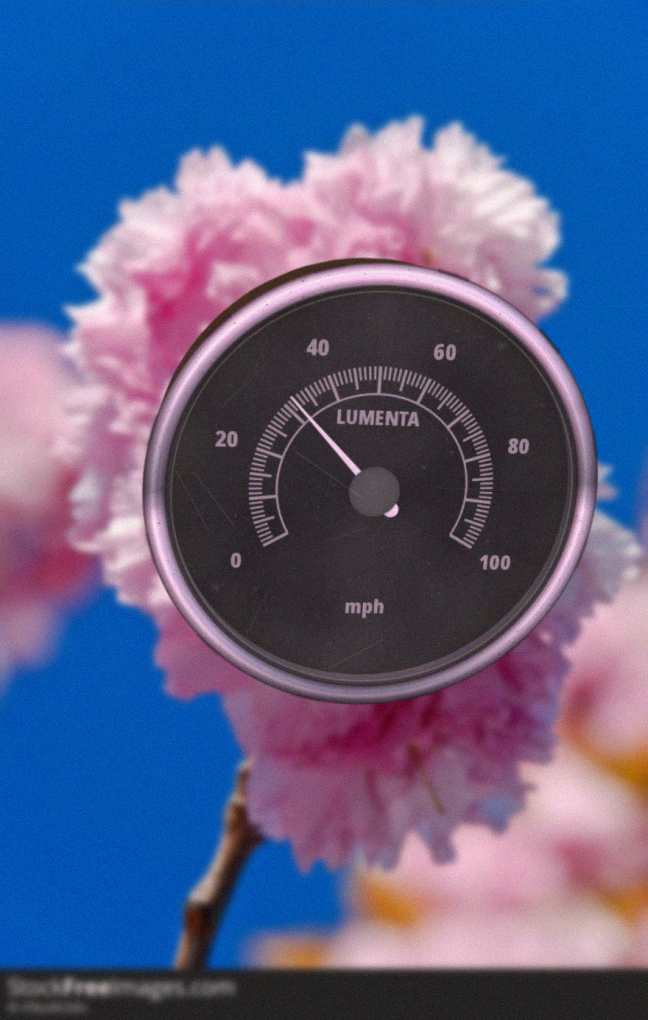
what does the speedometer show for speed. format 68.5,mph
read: 32,mph
